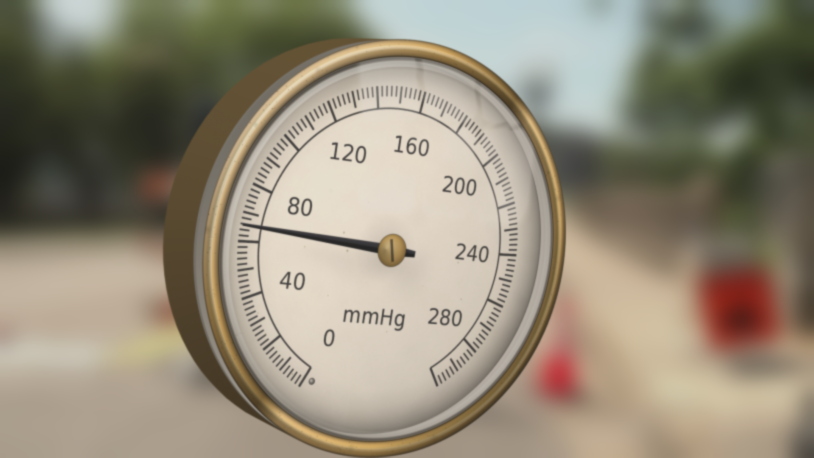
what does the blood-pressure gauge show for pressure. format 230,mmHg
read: 66,mmHg
